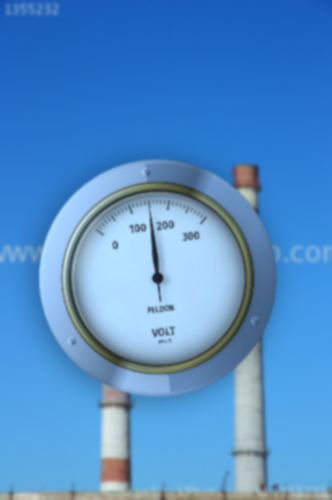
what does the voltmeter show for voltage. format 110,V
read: 150,V
